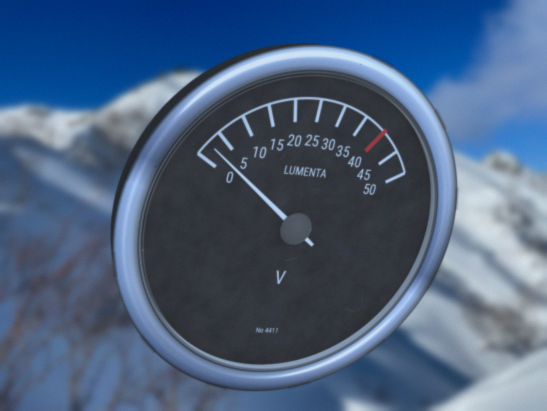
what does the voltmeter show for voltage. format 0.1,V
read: 2.5,V
